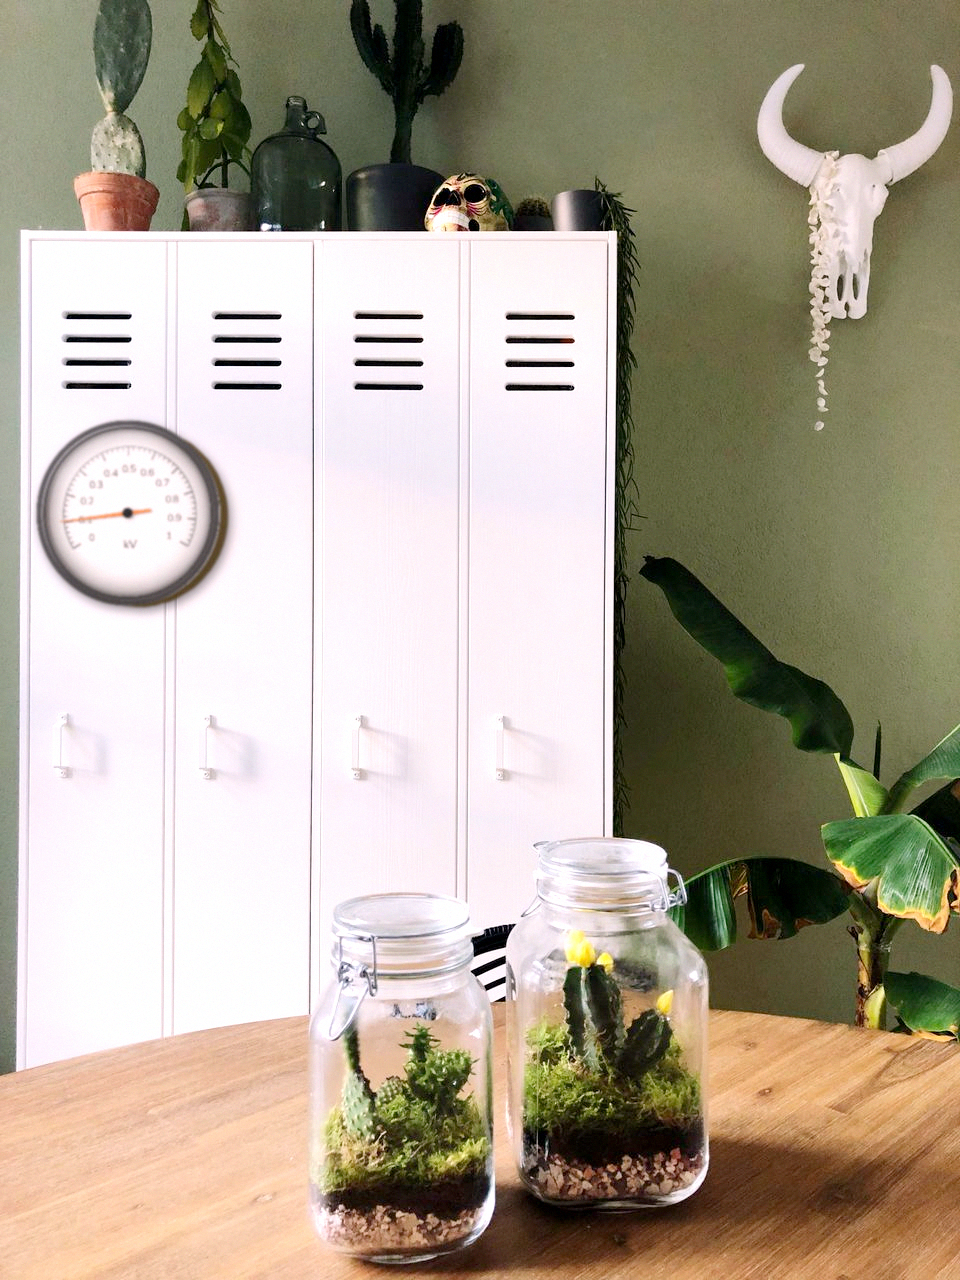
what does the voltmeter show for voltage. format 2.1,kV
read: 0.1,kV
